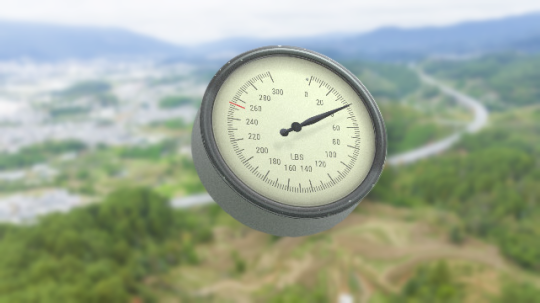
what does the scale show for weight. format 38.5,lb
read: 40,lb
